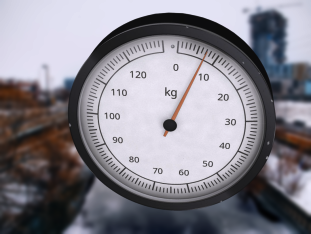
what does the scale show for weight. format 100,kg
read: 7,kg
